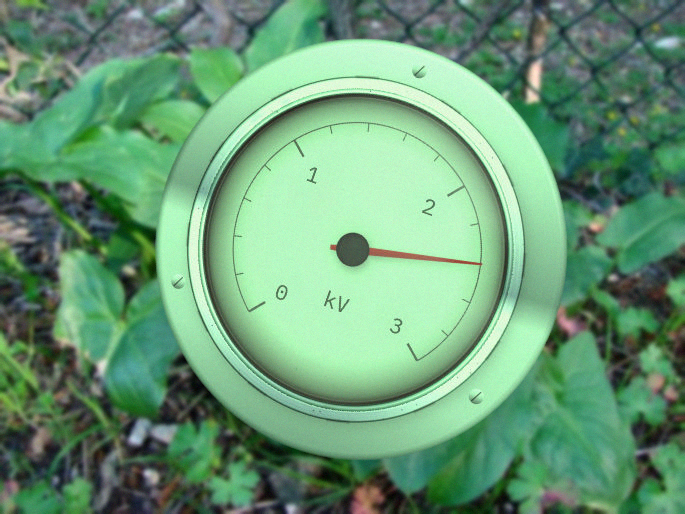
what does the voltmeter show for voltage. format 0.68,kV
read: 2.4,kV
